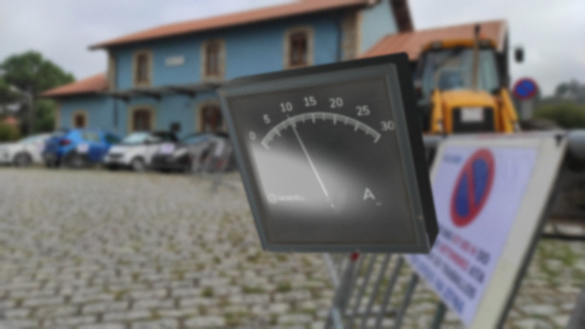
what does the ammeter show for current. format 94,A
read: 10,A
